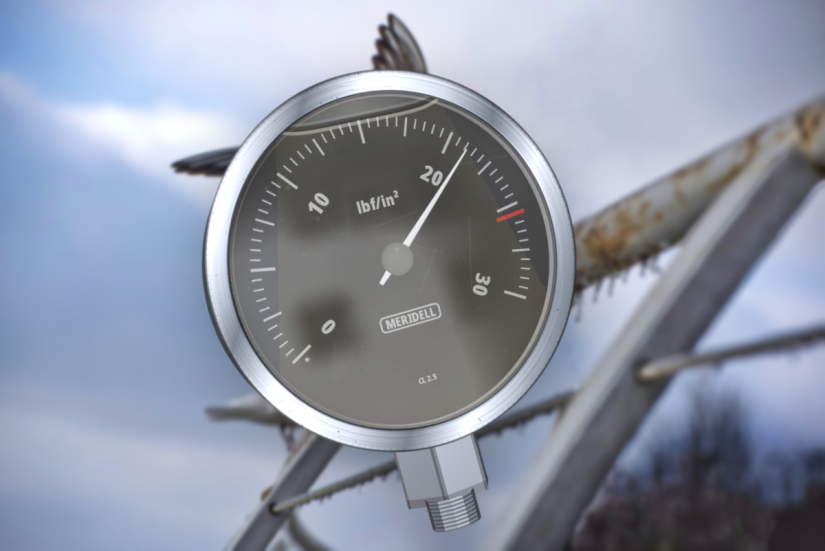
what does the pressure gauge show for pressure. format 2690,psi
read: 21,psi
